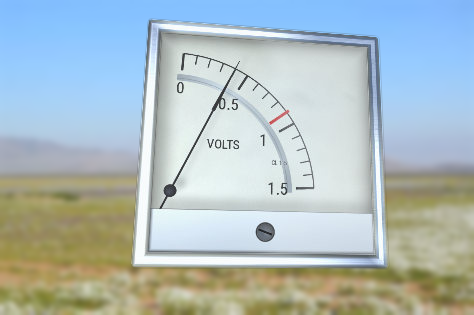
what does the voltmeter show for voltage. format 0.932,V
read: 0.4,V
